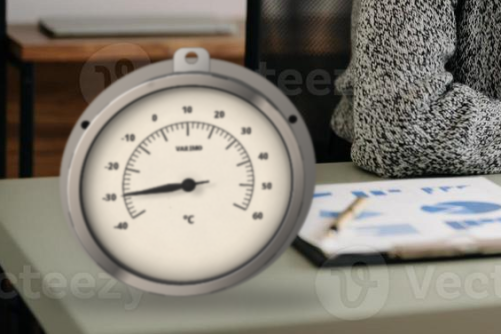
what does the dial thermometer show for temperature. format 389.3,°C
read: -30,°C
